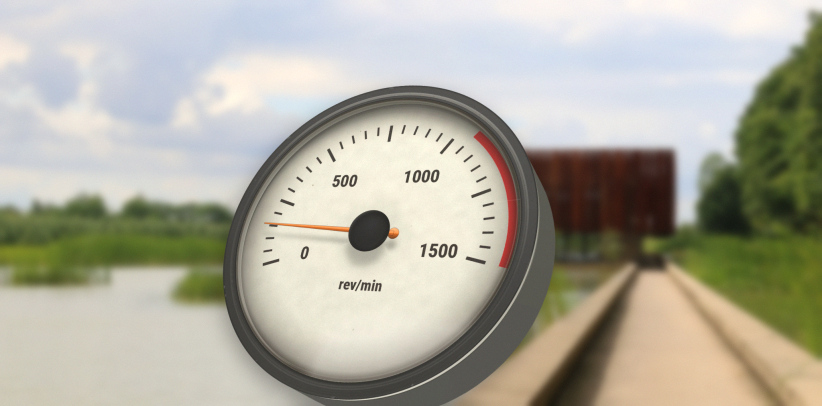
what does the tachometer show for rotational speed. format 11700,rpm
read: 150,rpm
